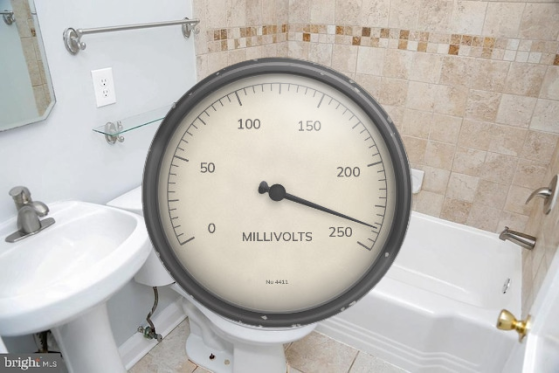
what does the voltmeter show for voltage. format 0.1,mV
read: 237.5,mV
